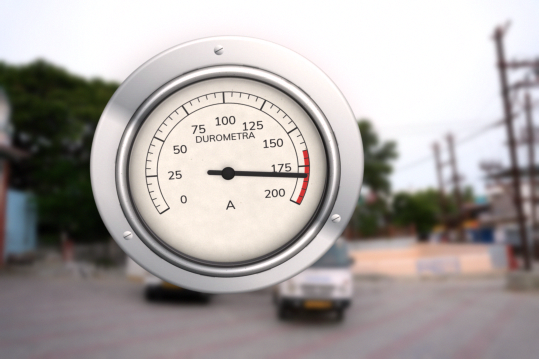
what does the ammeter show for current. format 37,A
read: 180,A
